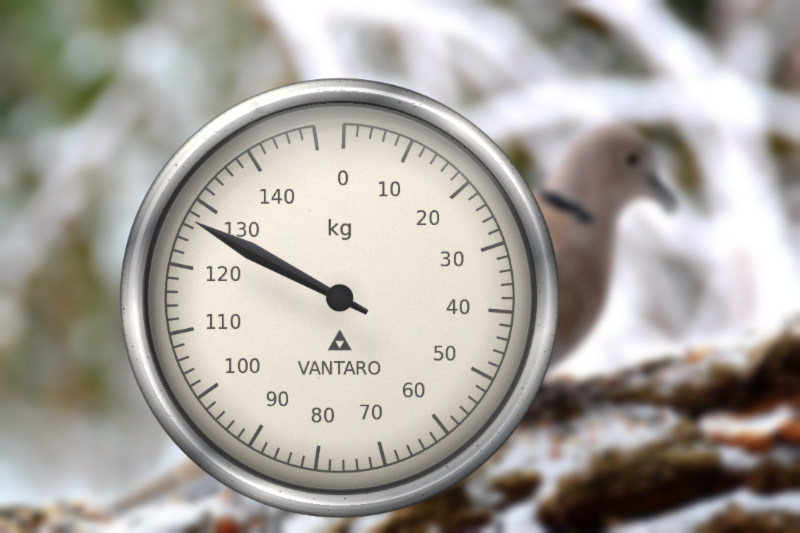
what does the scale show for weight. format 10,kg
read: 127,kg
